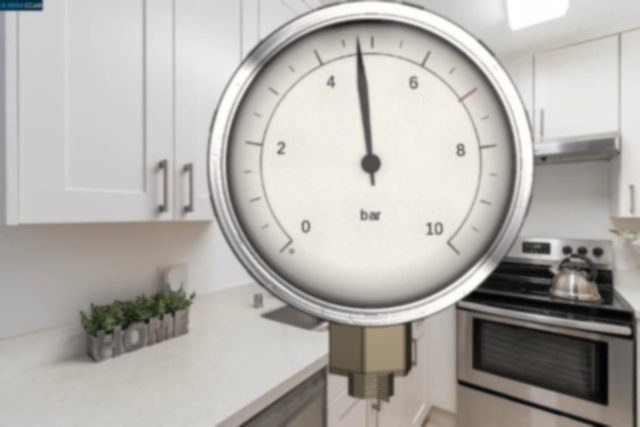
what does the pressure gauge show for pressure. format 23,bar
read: 4.75,bar
